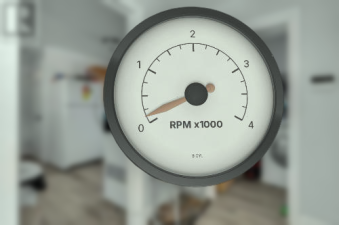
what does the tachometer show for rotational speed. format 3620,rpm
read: 125,rpm
